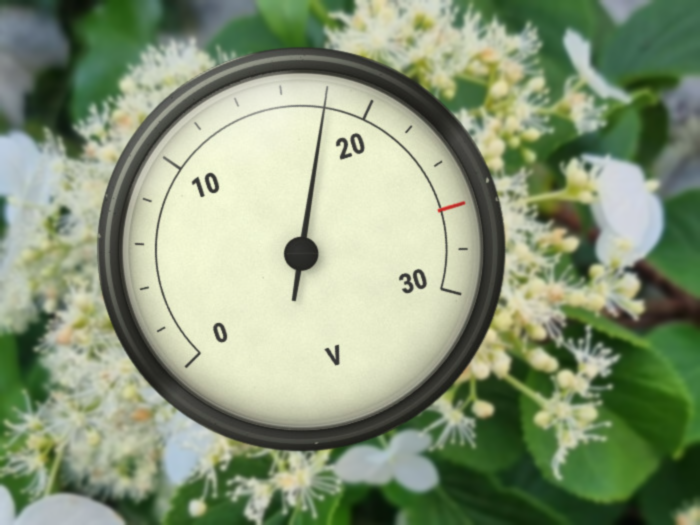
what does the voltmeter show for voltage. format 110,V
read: 18,V
